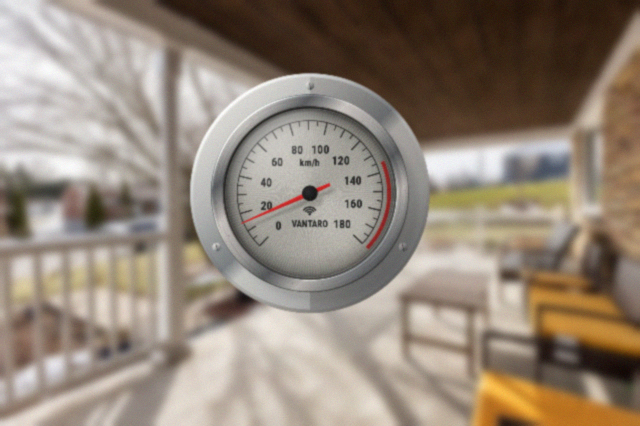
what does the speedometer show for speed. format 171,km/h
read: 15,km/h
